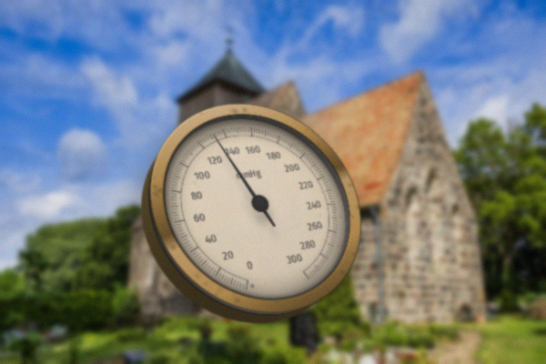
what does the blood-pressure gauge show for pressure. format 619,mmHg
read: 130,mmHg
